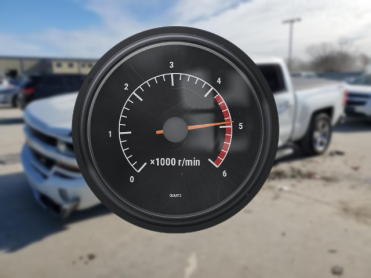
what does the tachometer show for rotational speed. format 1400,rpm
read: 4900,rpm
